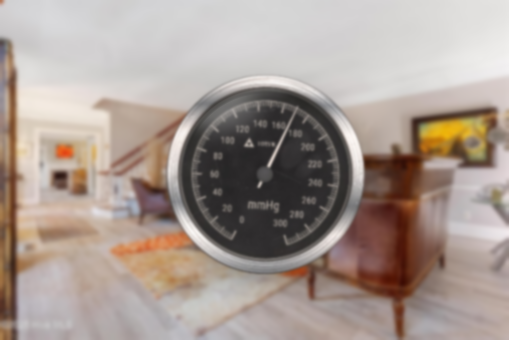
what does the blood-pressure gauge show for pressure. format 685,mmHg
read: 170,mmHg
